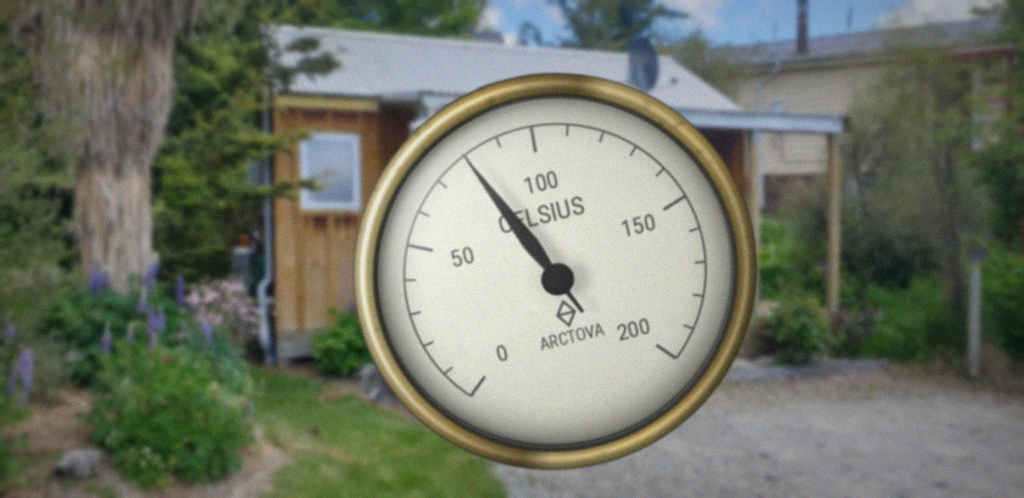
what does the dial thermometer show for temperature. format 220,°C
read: 80,°C
